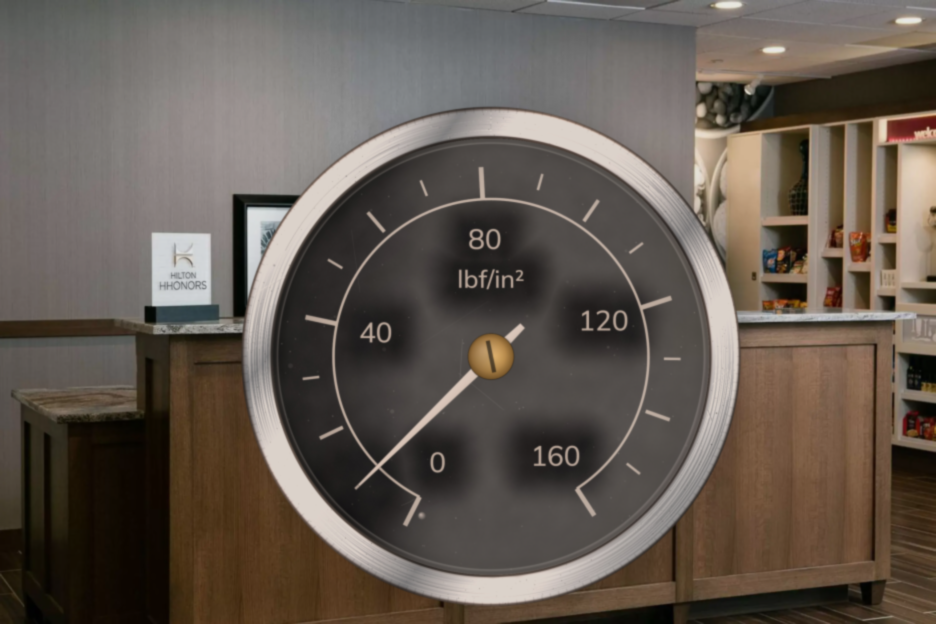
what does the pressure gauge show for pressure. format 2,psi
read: 10,psi
